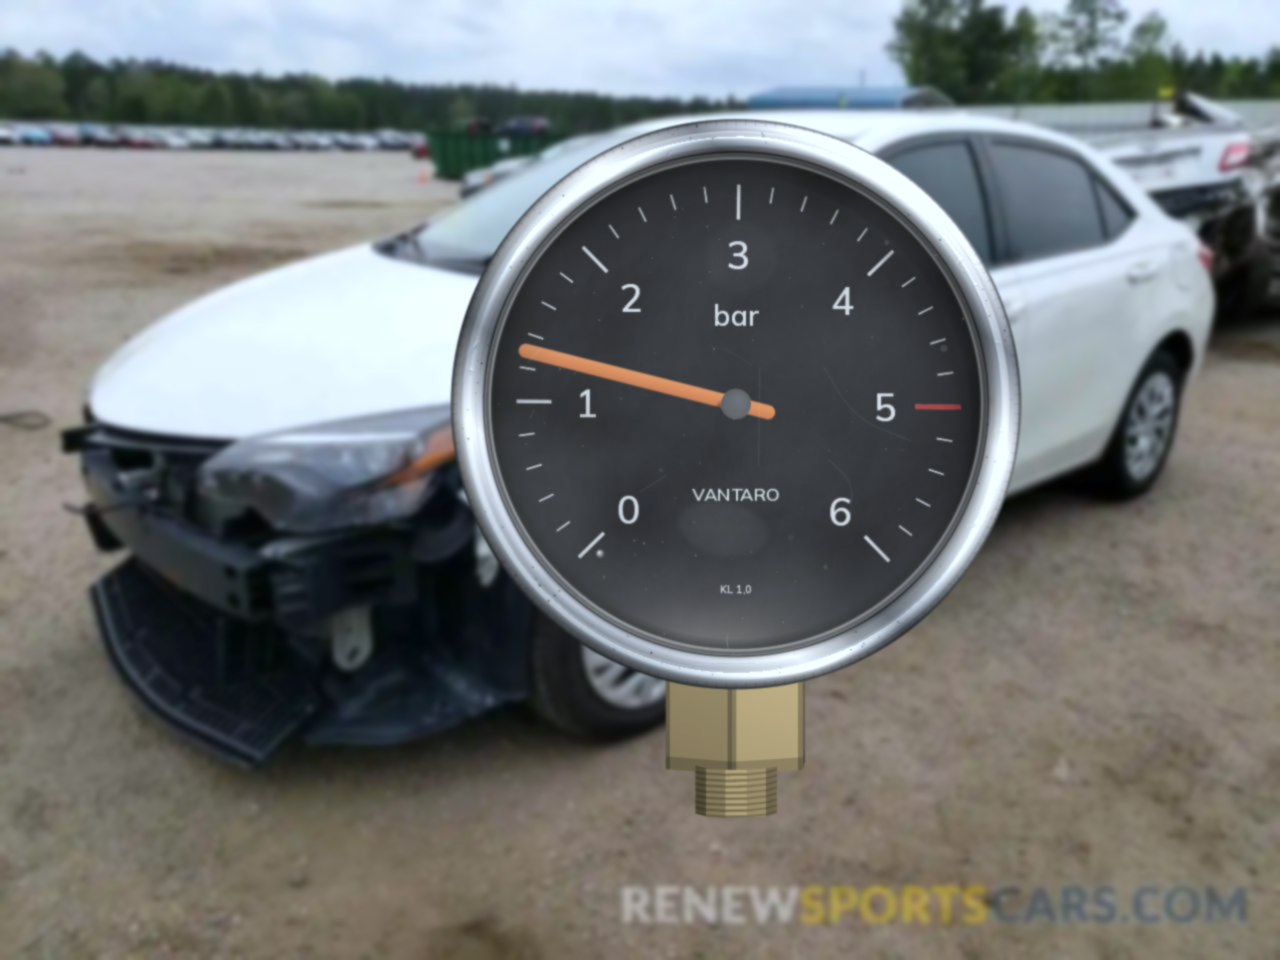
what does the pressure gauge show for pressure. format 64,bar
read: 1.3,bar
